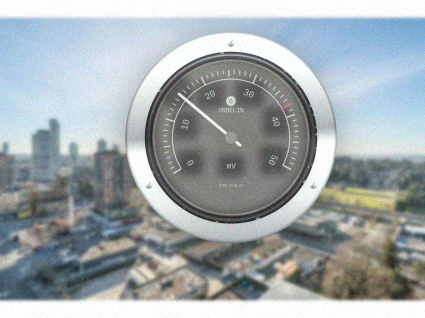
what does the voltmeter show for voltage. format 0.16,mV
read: 15,mV
